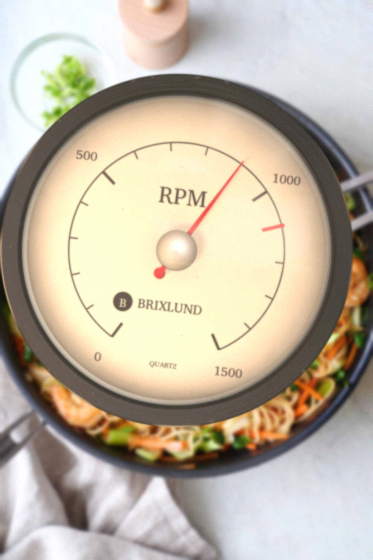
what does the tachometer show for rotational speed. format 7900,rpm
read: 900,rpm
